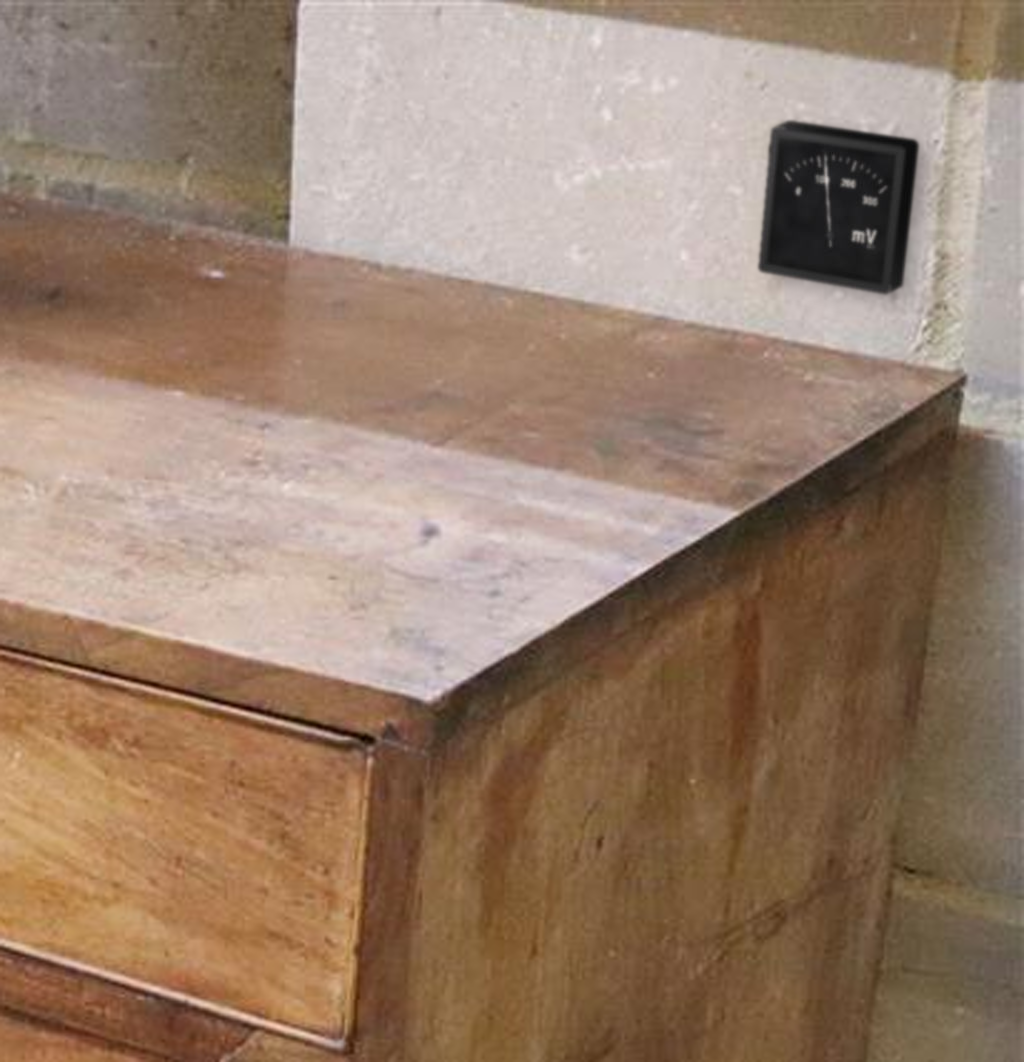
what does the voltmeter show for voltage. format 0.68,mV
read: 120,mV
